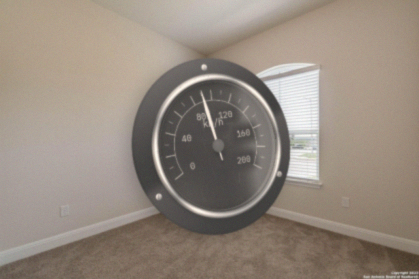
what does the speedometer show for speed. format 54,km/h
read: 90,km/h
